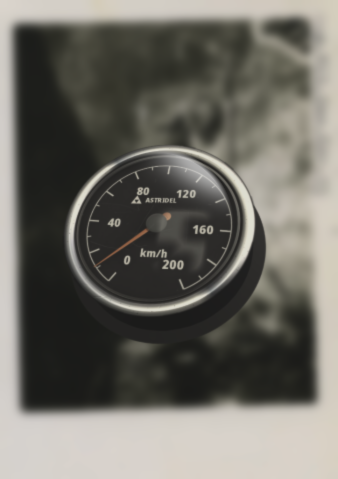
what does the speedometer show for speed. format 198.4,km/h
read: 10,km/h
